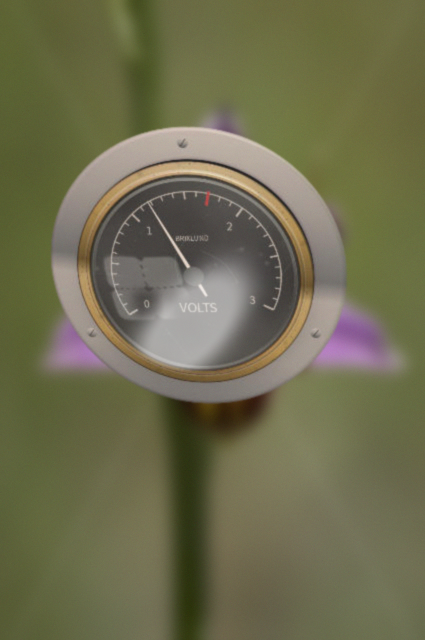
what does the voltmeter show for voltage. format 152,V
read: 1.2,V
